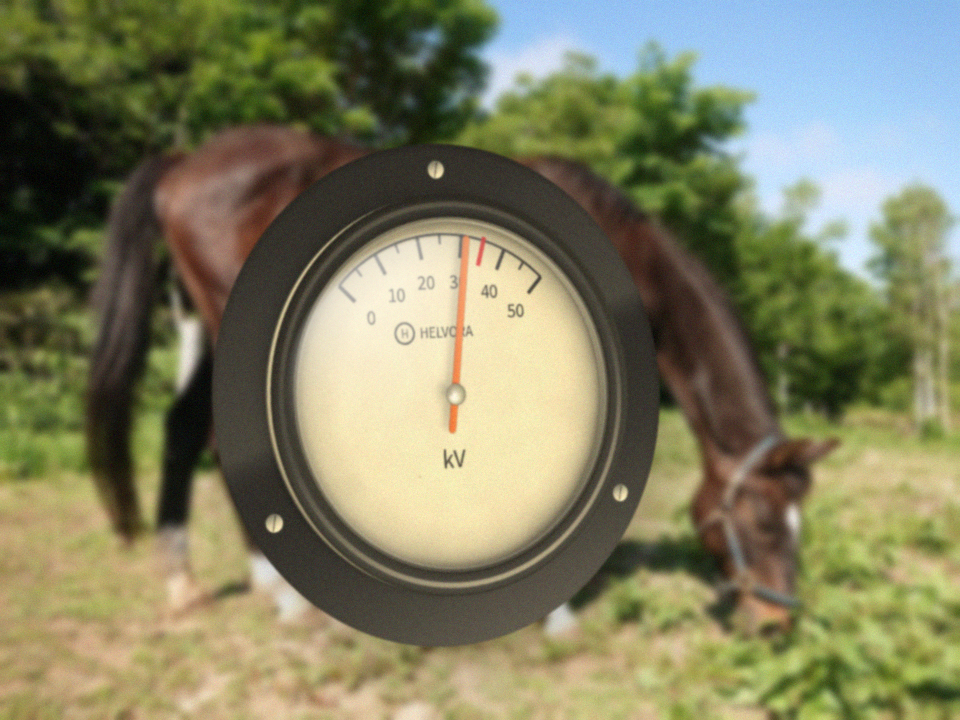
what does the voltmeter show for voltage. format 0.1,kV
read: 30,kV
